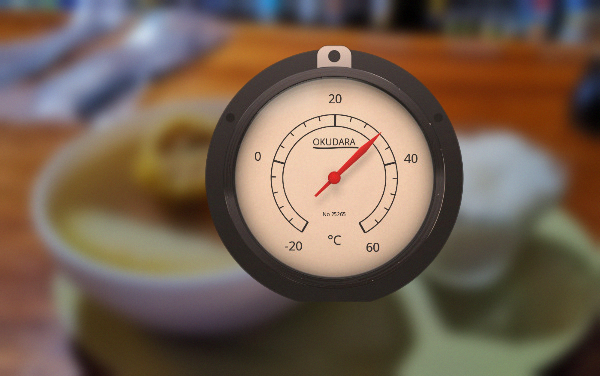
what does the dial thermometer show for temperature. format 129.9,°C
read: 32,°C
